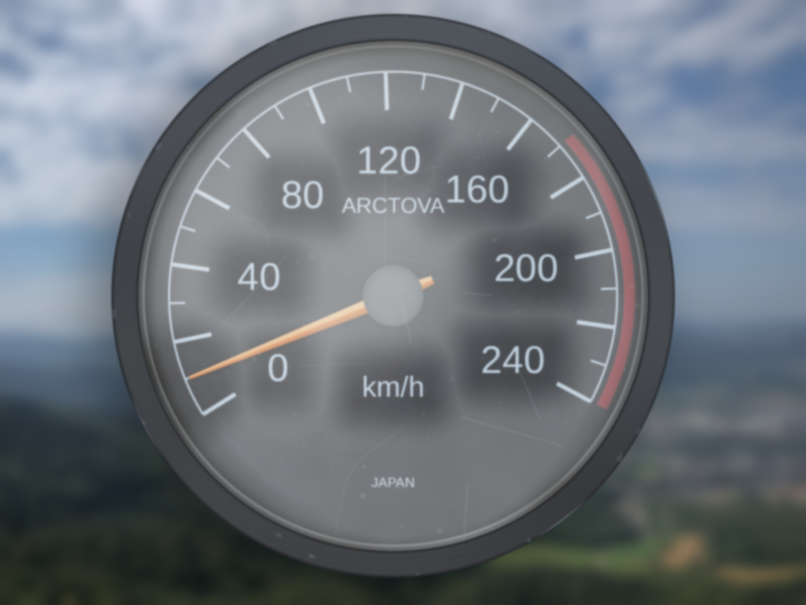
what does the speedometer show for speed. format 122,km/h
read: 10,km/h
